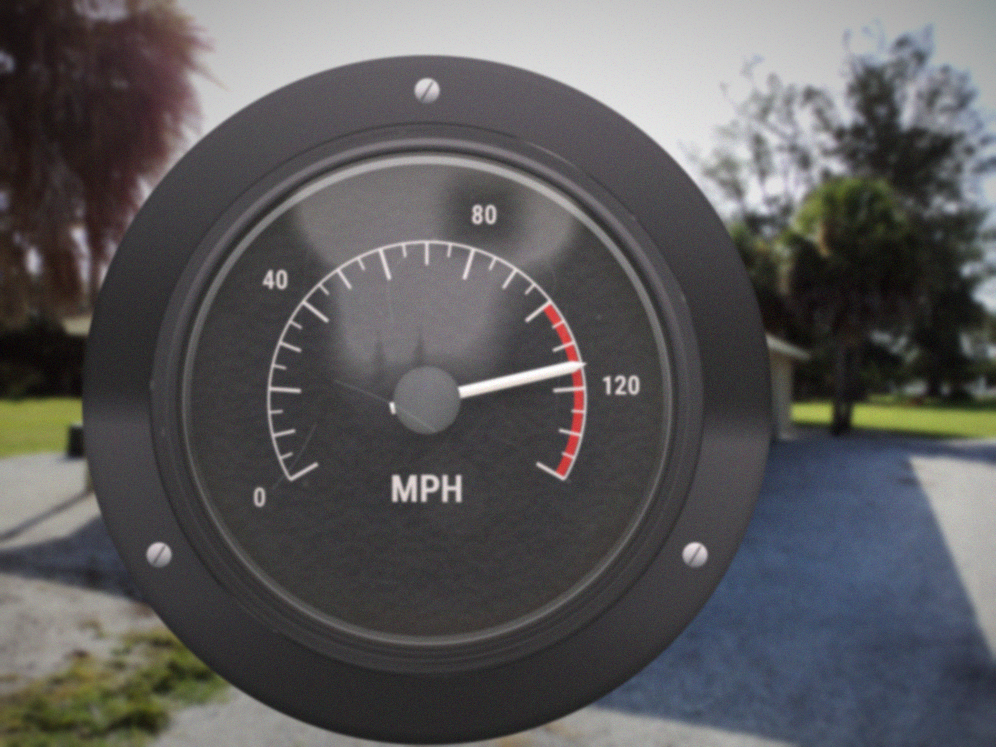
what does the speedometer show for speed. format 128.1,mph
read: 115,mph
